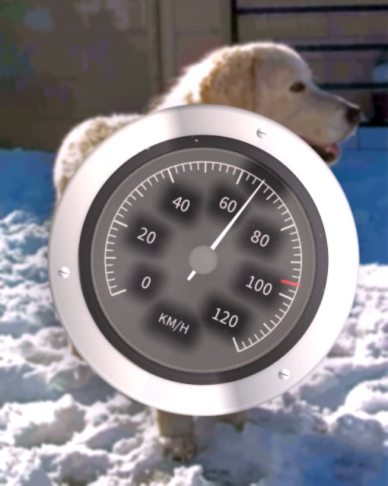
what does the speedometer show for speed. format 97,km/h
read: 66,km/h
